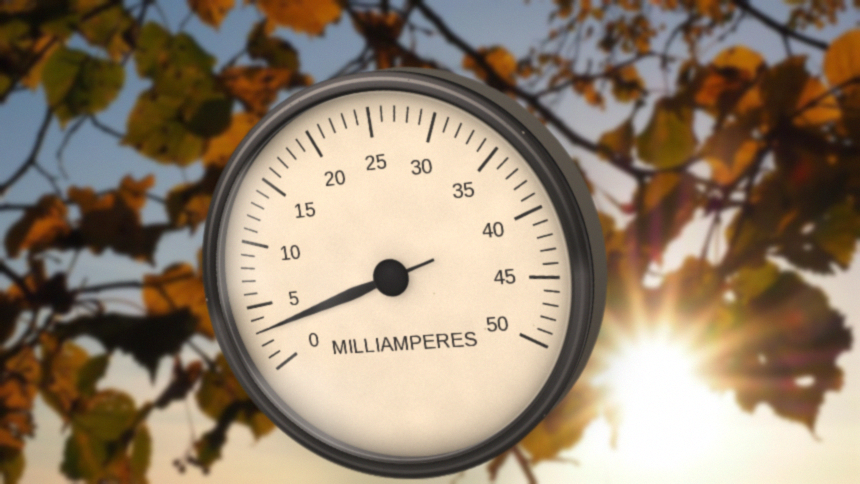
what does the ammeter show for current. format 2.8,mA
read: 3,mA
